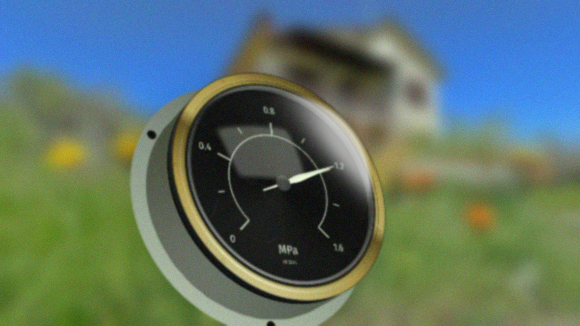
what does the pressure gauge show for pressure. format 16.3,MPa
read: 1.2,MPa
